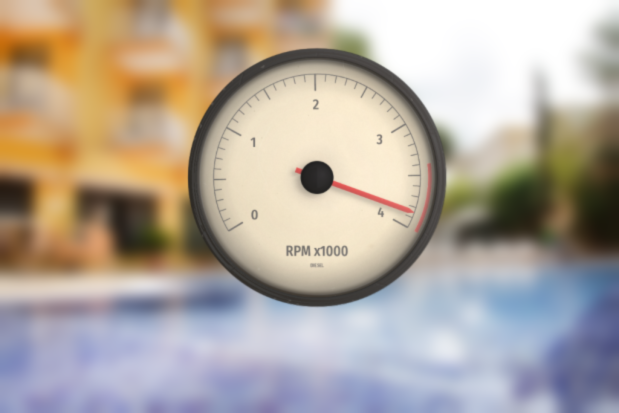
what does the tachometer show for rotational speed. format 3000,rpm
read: 3850,rpm
